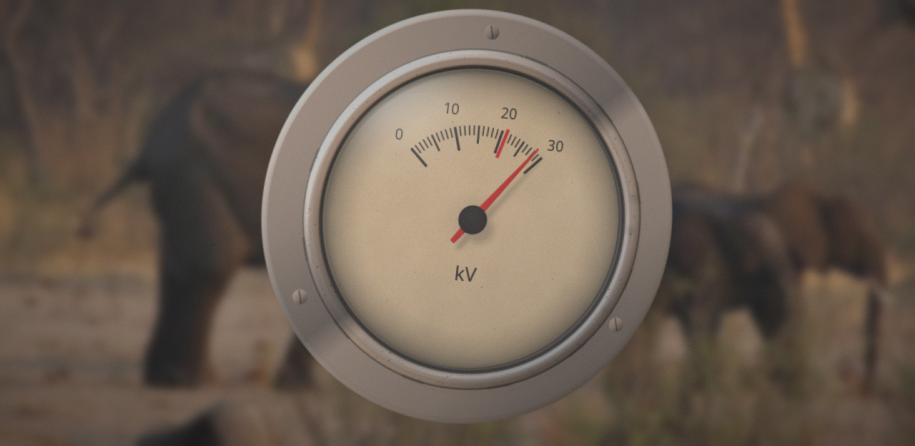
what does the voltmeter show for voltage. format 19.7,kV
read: 28,kV
